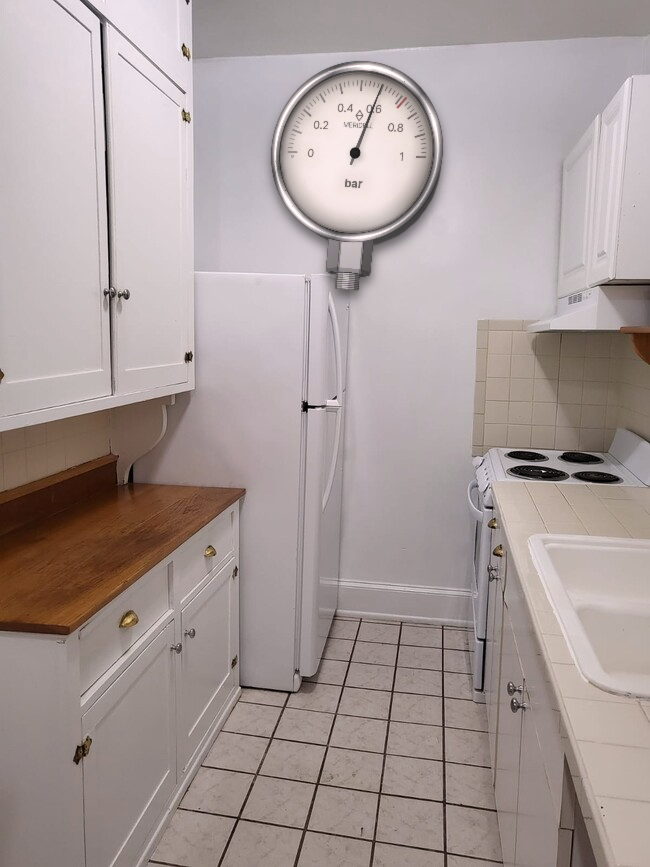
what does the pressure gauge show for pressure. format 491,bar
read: 0.6,bar
